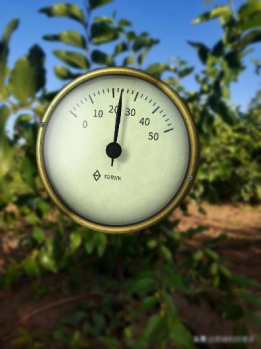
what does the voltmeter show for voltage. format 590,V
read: 24,V
